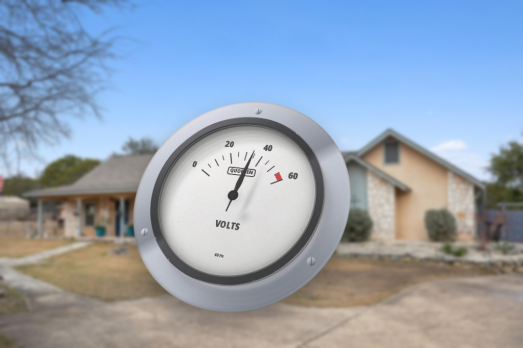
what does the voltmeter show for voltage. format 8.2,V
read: 35,V
